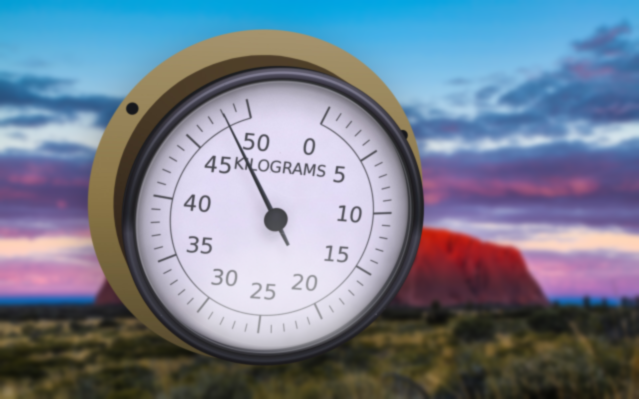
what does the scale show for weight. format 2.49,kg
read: 48,kg
